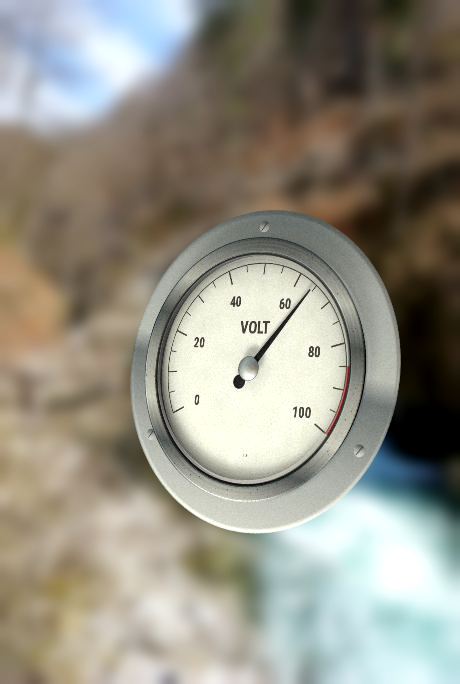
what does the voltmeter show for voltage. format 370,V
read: 65,V
